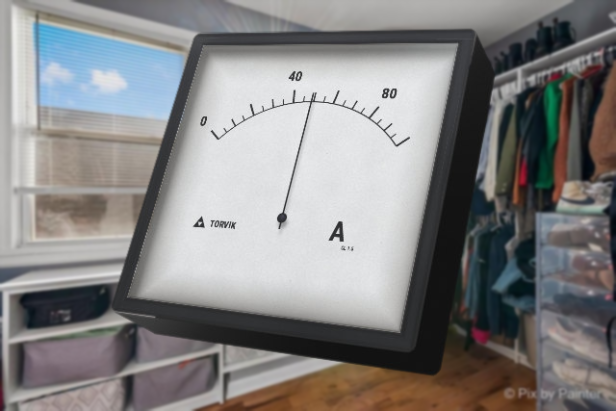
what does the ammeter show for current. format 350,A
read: 50,A
